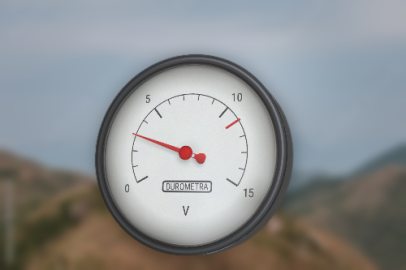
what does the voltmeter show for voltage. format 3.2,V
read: 3,V
